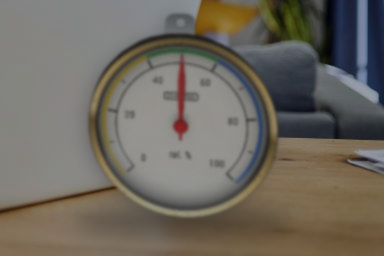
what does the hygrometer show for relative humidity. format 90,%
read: 50,%
